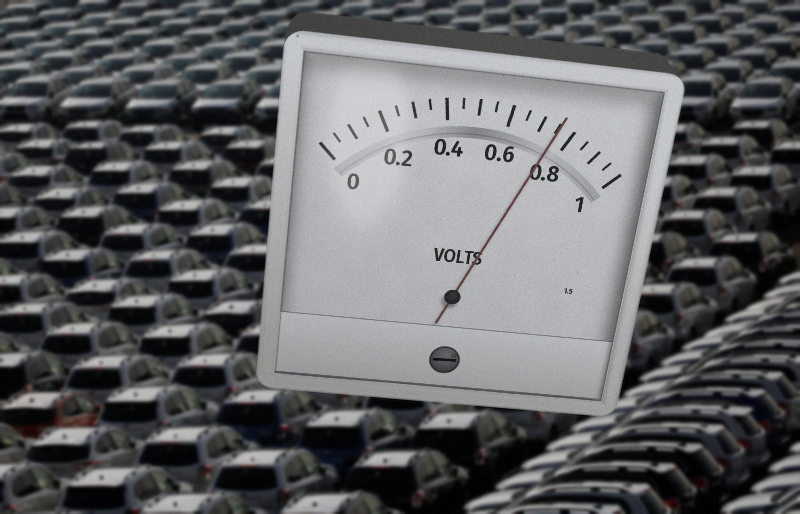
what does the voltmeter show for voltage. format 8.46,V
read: 0.75,V
